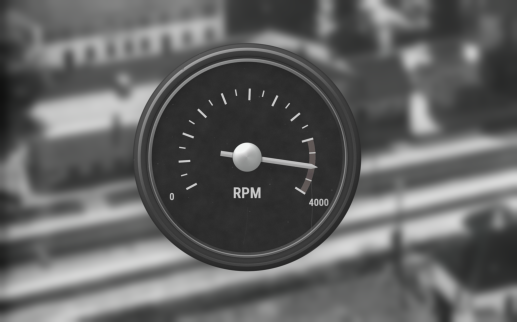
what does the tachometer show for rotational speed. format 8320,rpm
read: 3600,rpm
